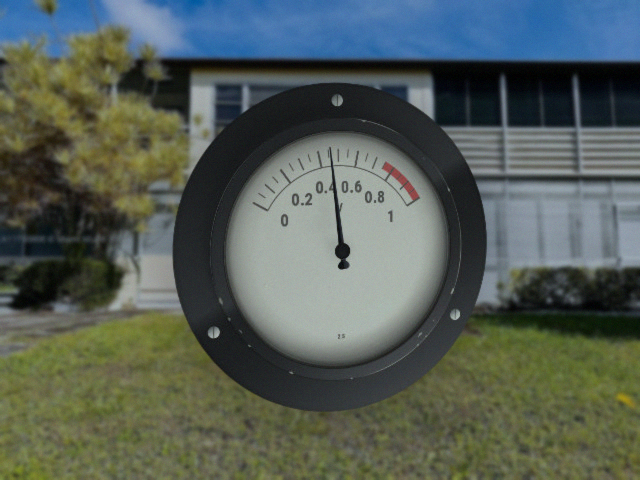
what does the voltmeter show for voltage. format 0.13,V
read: 0.45,V
